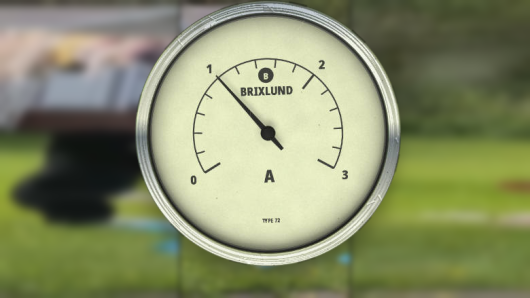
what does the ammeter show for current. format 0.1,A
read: 1,A
